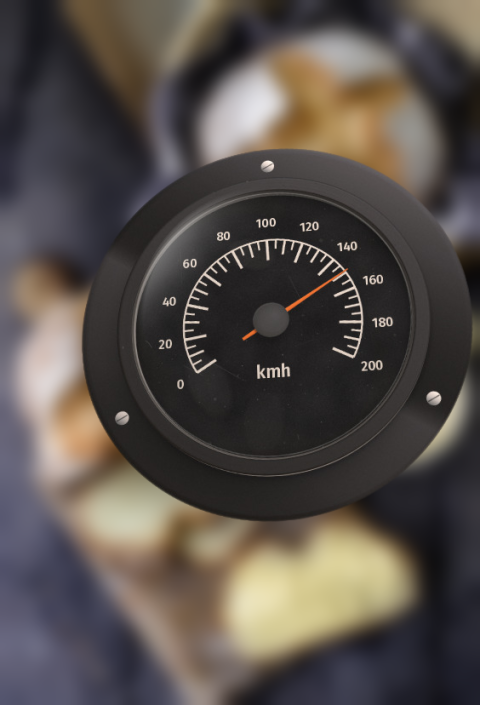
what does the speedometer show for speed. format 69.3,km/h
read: 150,km/h
